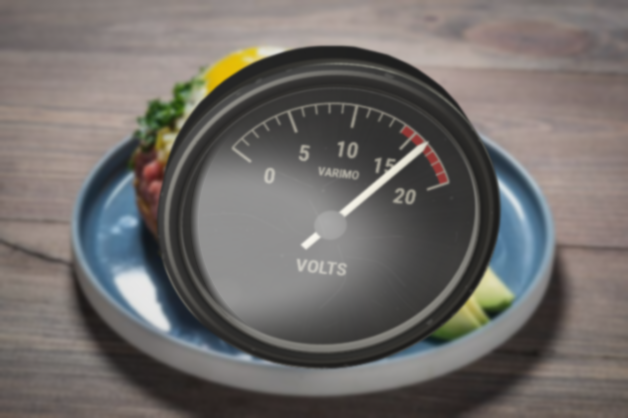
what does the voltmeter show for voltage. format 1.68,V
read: 16,V
